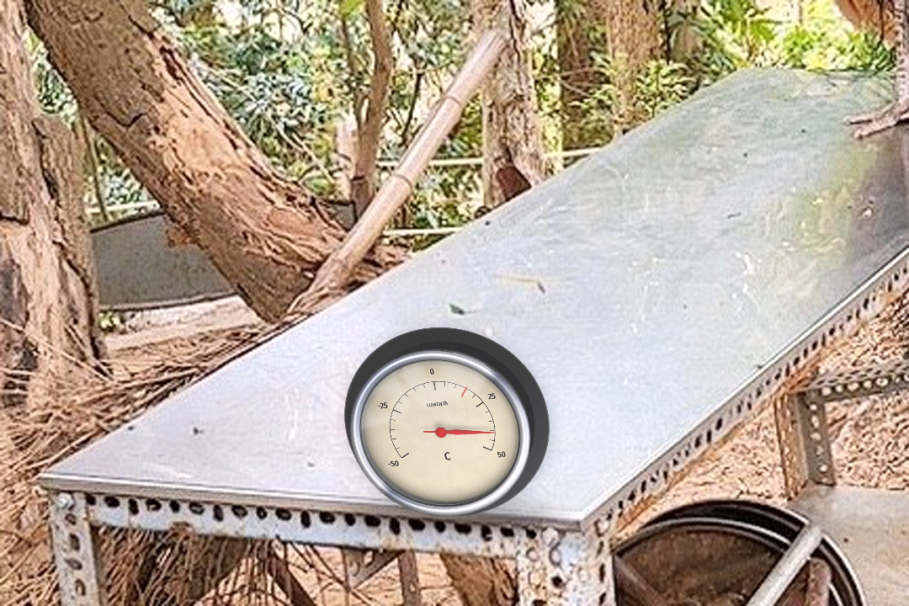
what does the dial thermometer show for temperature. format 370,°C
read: 40,°C
